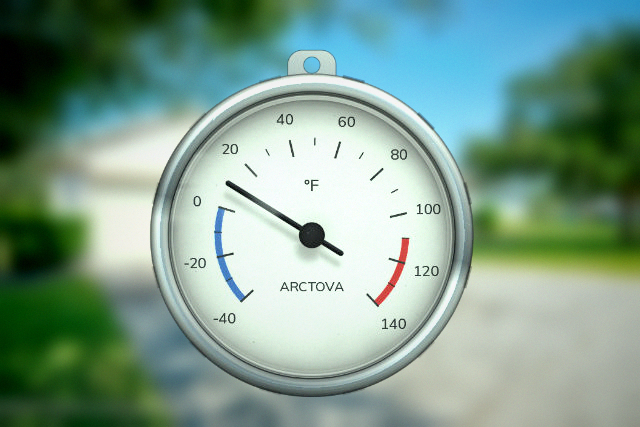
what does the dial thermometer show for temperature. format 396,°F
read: 10,°F
